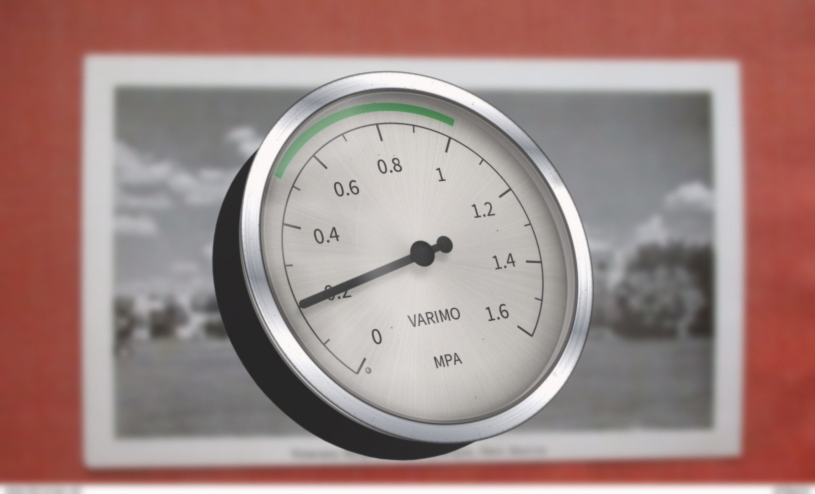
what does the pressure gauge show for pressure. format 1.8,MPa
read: 0.2,MPa
